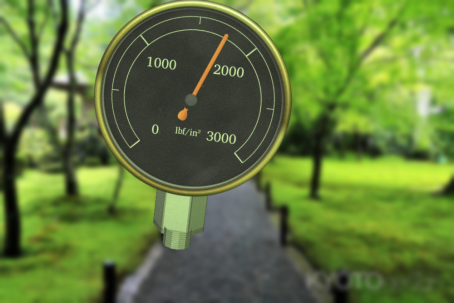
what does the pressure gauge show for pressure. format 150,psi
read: 1750,psi
